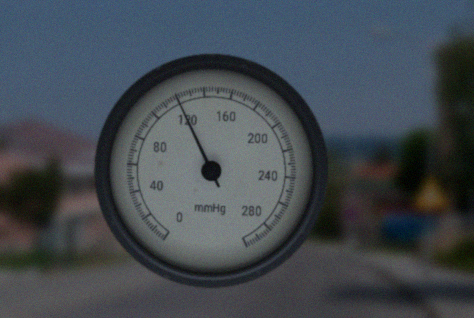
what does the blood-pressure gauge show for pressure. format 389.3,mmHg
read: 120,mmHg
